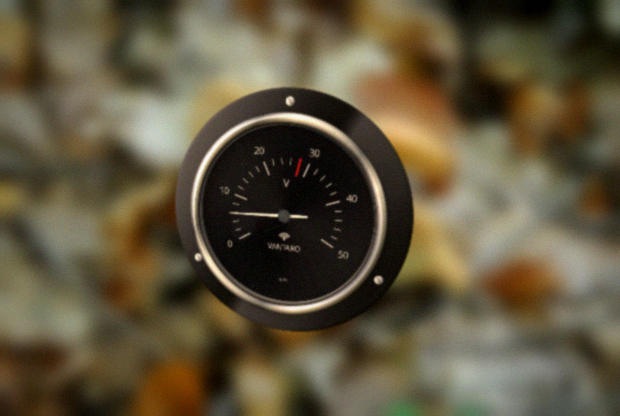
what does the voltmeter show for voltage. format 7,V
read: 6,V
